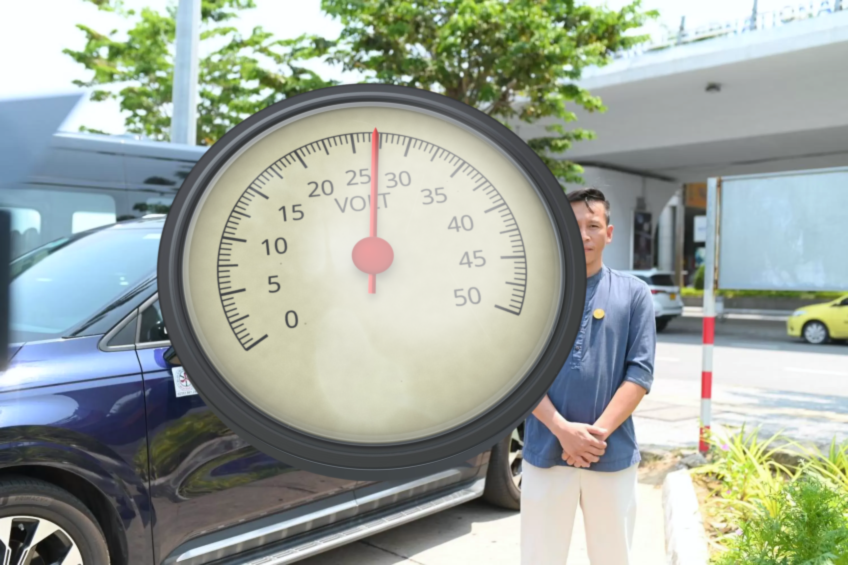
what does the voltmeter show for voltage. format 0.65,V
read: 27,V
